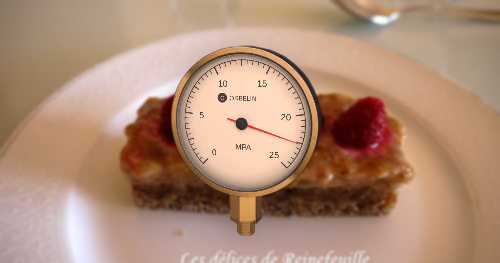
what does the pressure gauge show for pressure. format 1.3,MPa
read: 22.5,MPa
